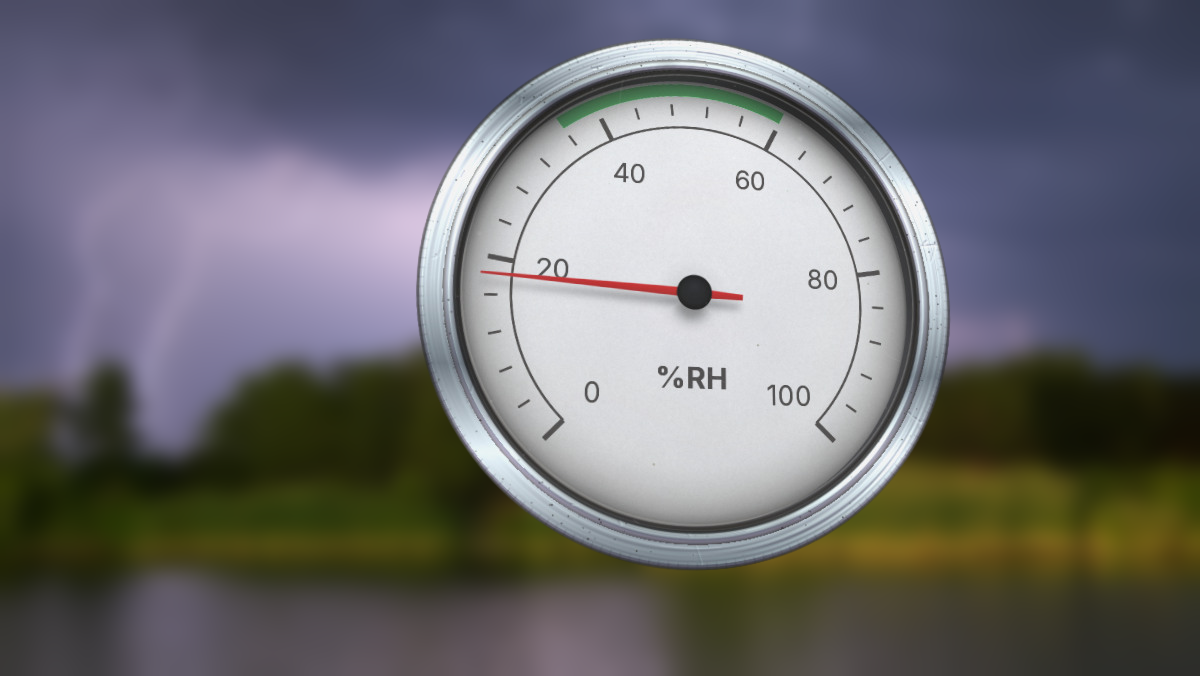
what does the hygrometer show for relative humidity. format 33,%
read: 18,%
